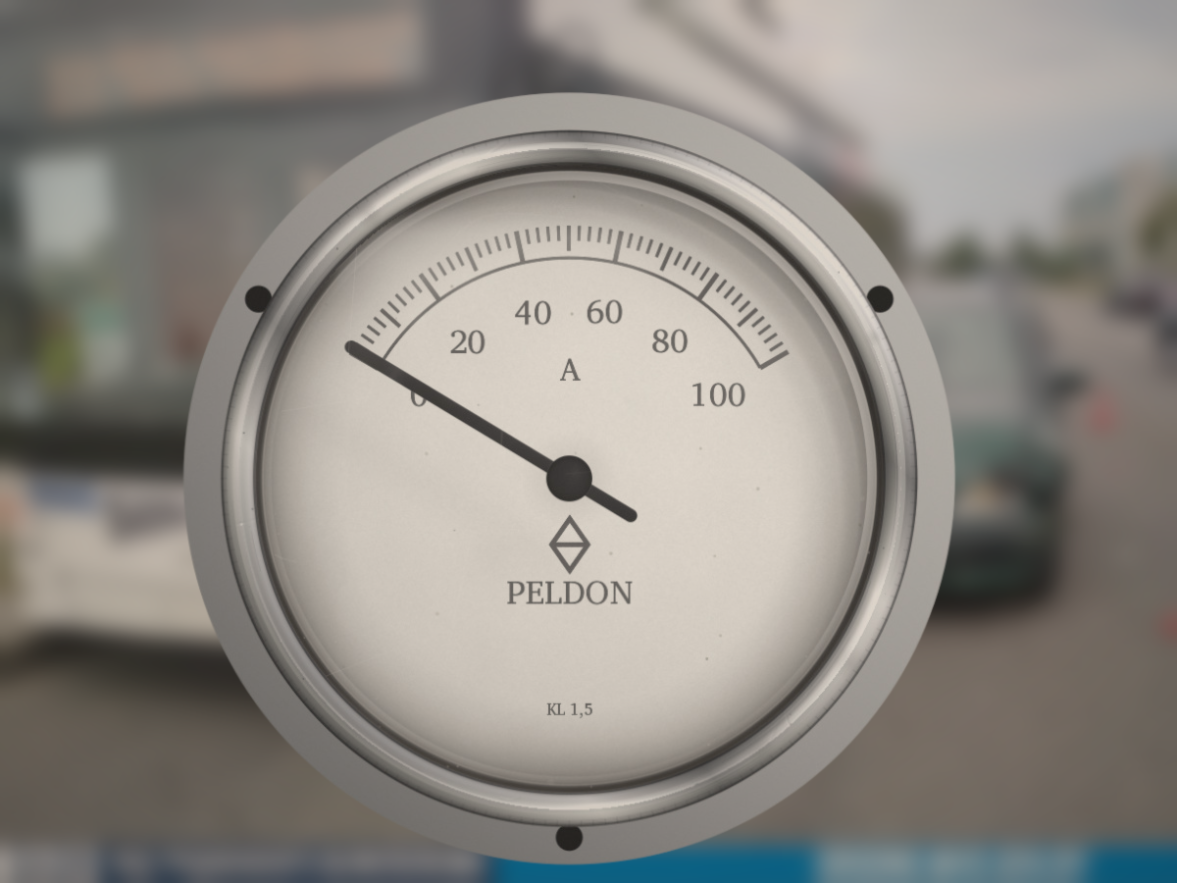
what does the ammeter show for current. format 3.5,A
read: 1,A
